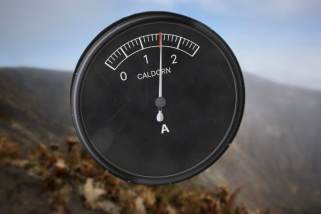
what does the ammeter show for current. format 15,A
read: 1.5,A
